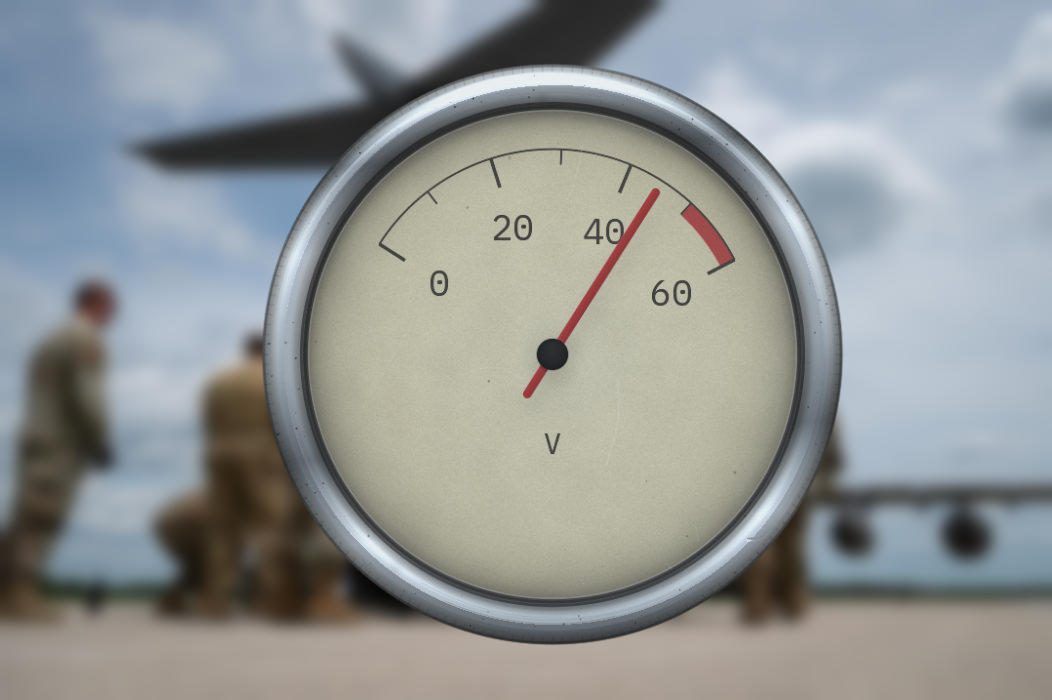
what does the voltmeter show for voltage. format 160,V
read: 45,V
